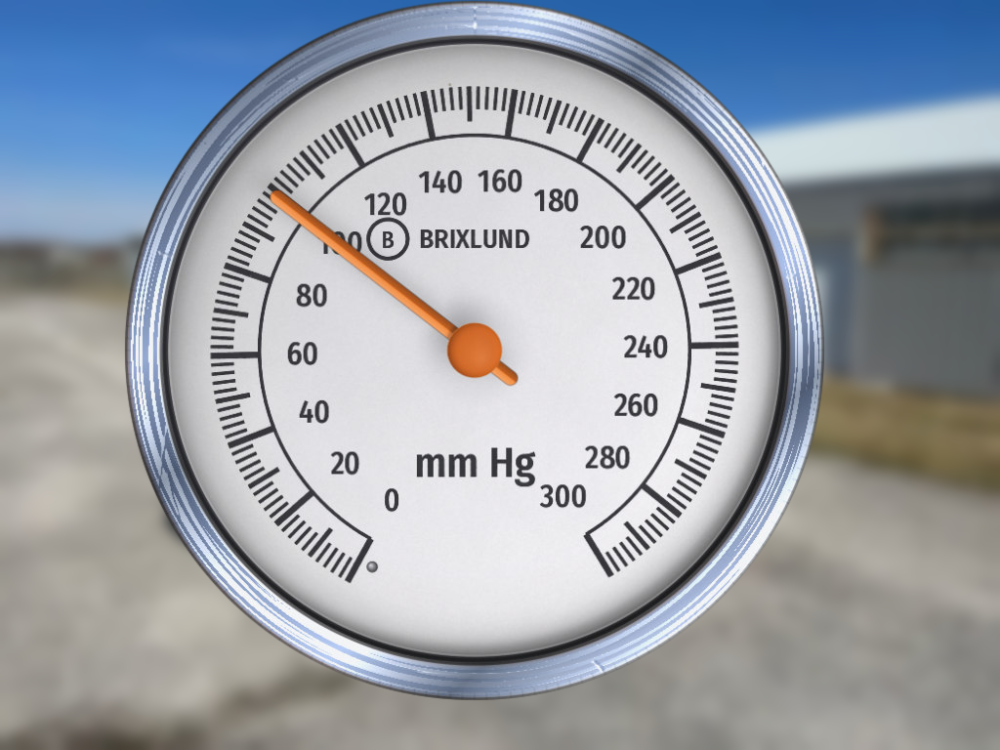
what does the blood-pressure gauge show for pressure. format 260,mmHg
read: 99,mmHg
